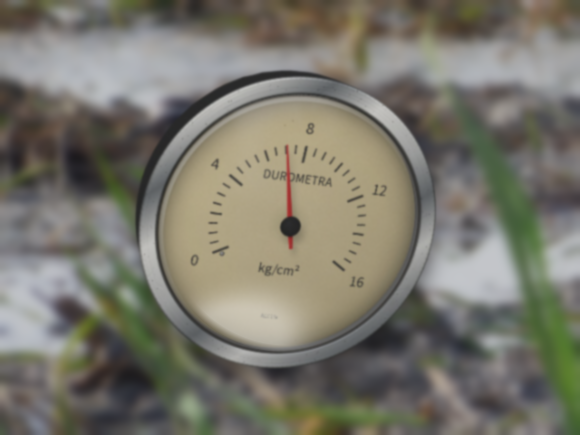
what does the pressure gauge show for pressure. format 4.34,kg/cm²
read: 7,kg/cm²
